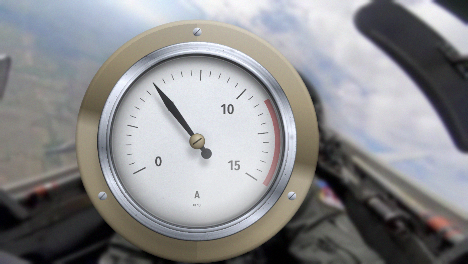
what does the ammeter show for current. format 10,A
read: 5,A
